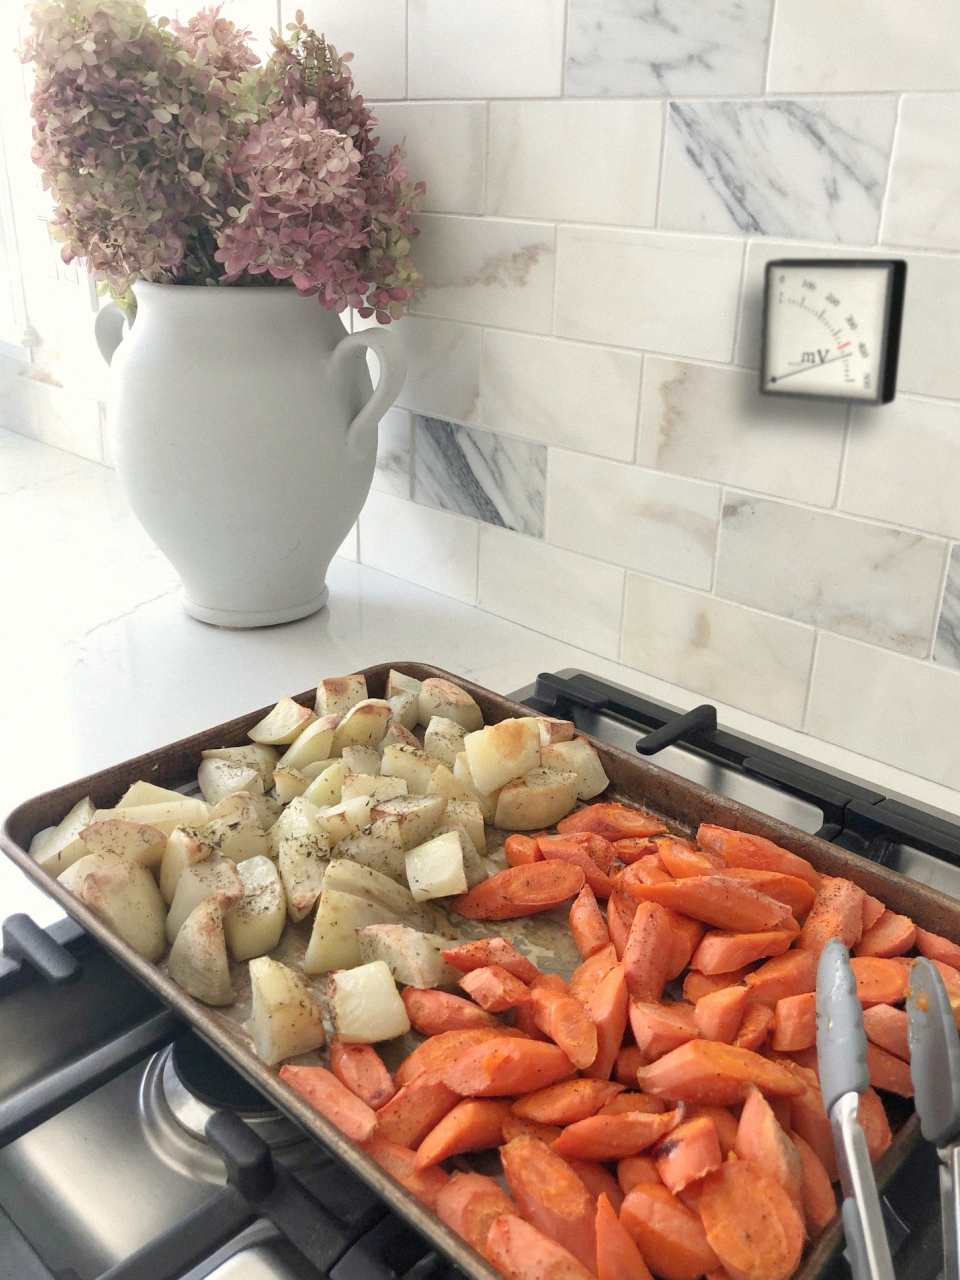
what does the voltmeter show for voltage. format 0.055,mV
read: 400,mV
